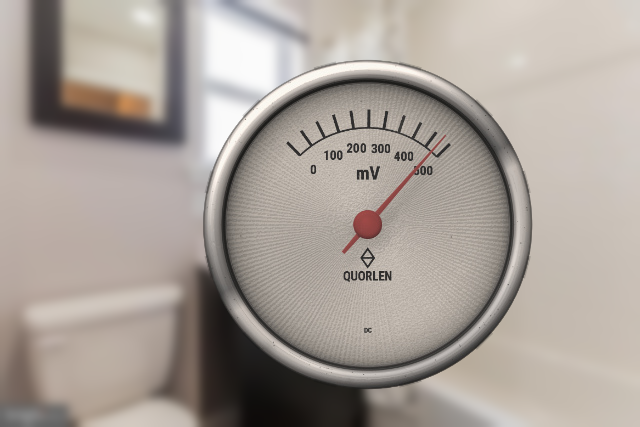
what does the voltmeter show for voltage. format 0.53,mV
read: 475,mV
